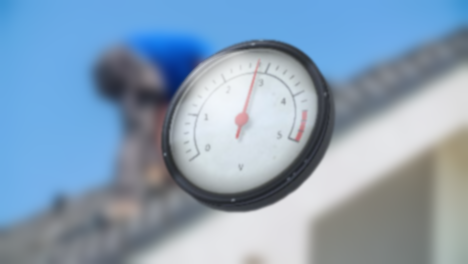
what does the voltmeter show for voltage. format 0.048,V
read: 2.8,V
